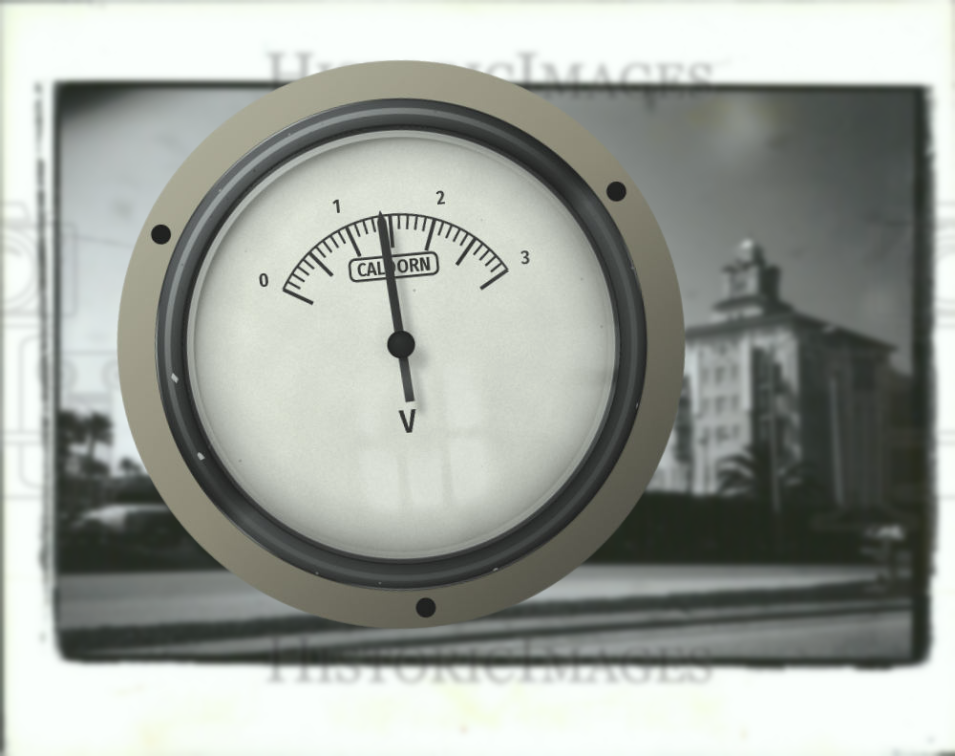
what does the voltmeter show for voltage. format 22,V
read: 1.4,V
